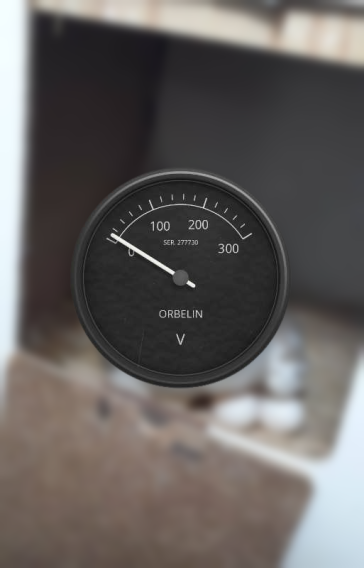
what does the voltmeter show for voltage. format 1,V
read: 10,V
